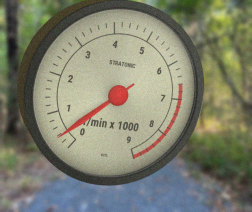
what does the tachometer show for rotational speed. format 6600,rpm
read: 400,rpm
